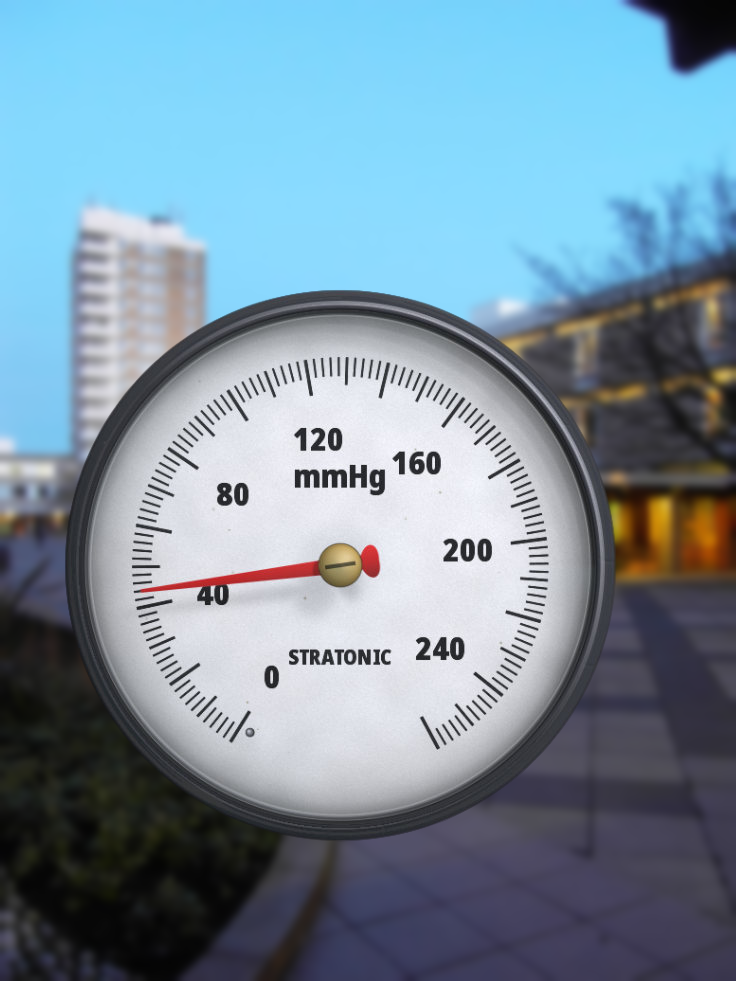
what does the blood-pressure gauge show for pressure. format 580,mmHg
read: 44,mmHg
